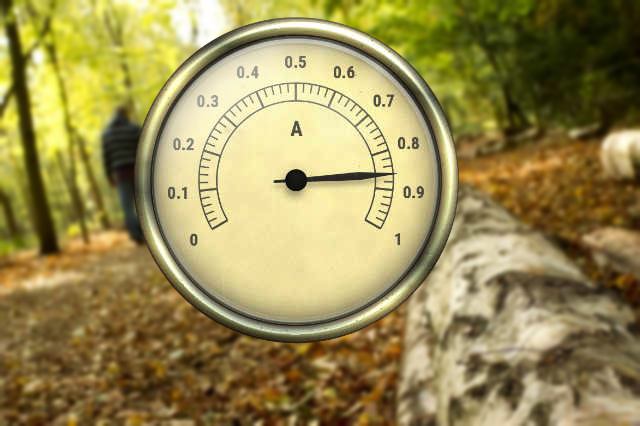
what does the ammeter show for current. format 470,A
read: 0.86,A
